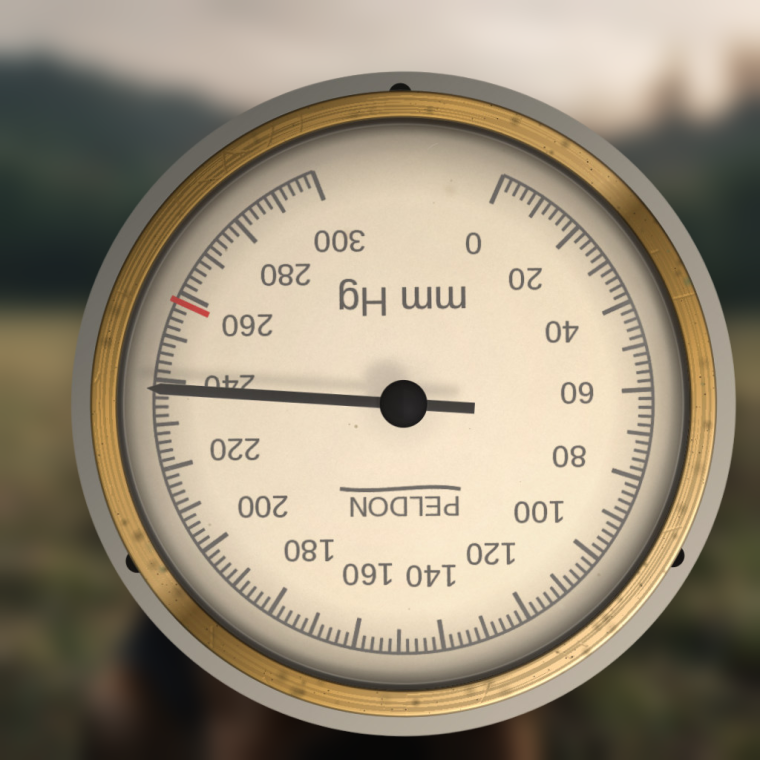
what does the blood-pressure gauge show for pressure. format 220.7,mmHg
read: 238,mmHg
